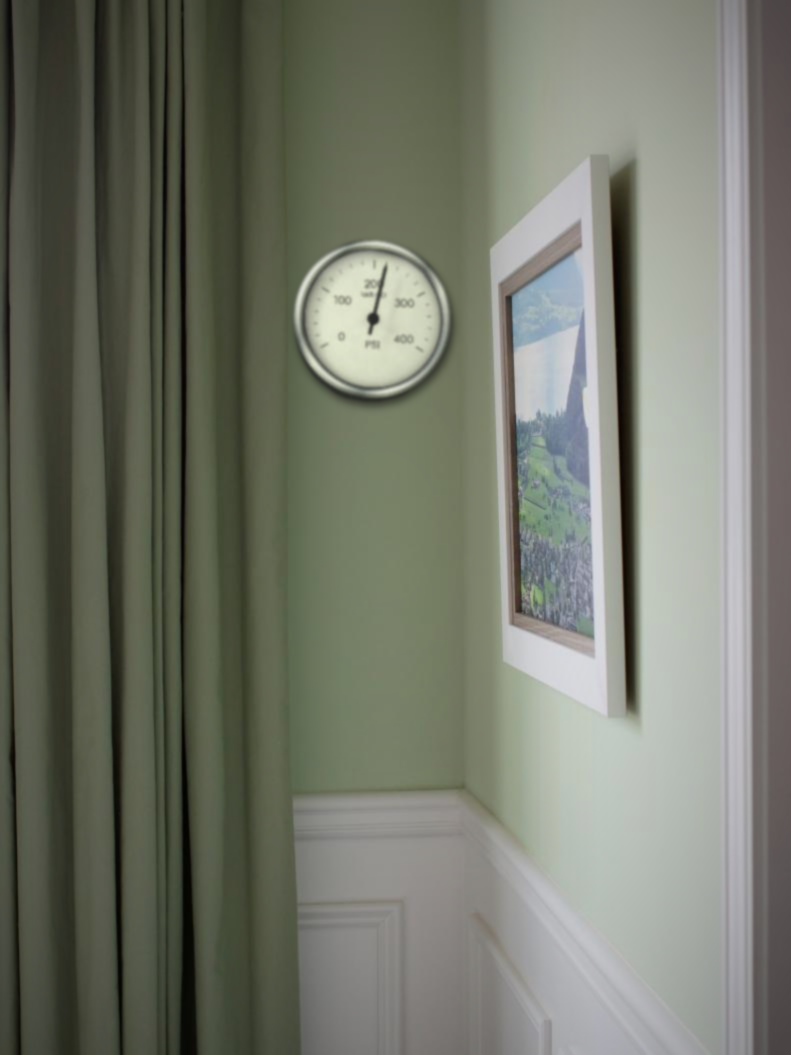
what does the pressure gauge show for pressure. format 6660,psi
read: 220,psi
